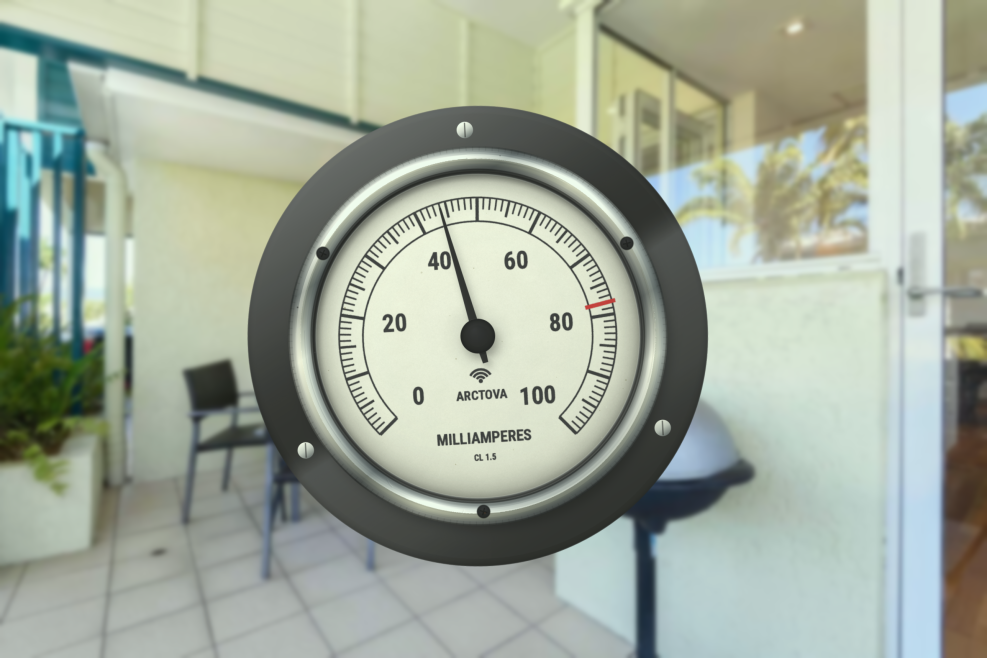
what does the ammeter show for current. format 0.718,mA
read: 44,mA
